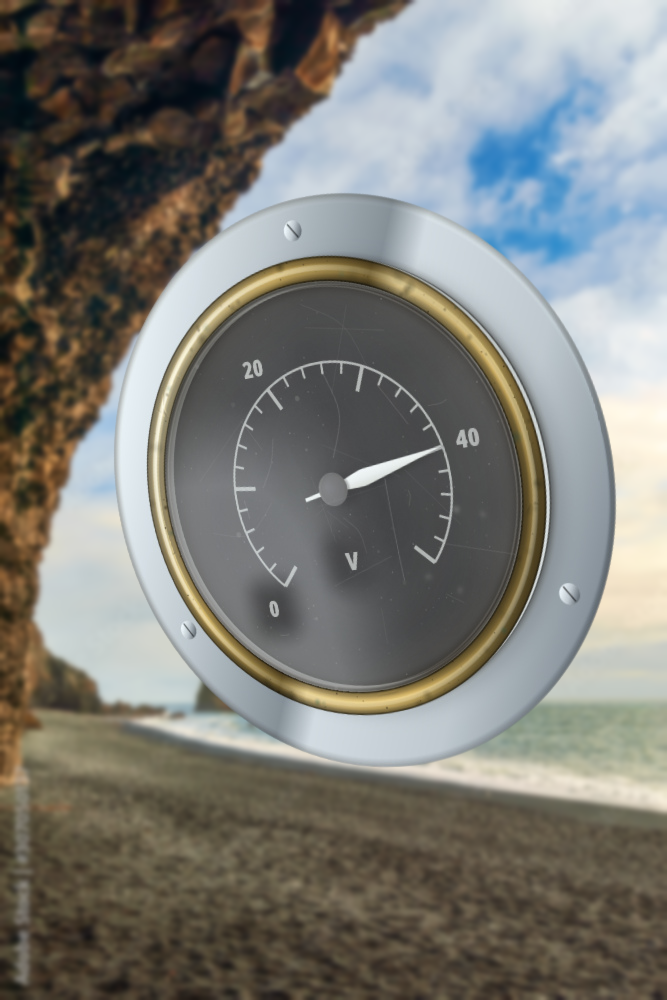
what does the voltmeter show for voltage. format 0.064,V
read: 40,V
